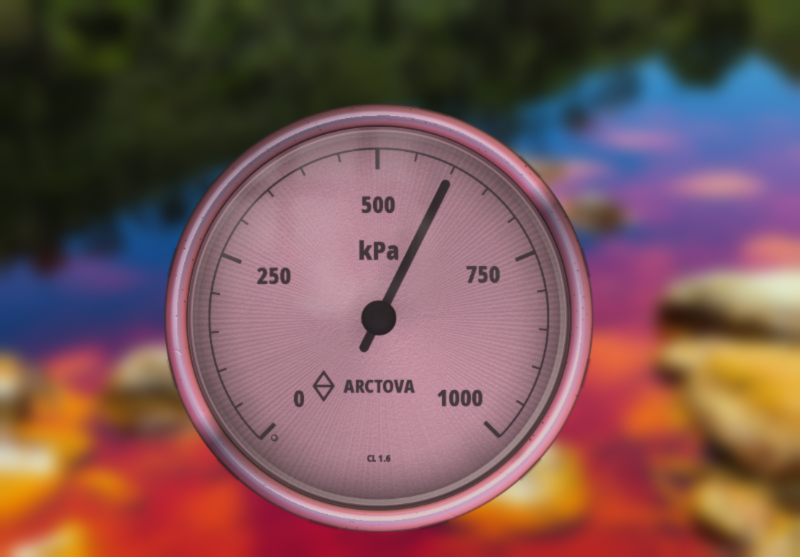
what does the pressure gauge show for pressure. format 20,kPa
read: 600,kPa
